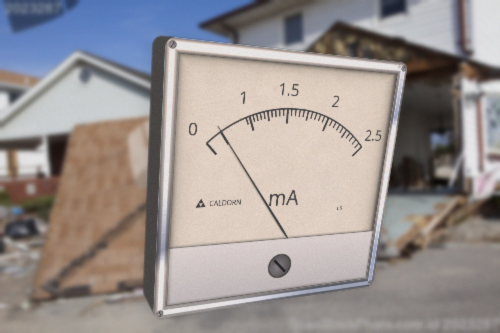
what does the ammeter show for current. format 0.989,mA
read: 0.5,mA
